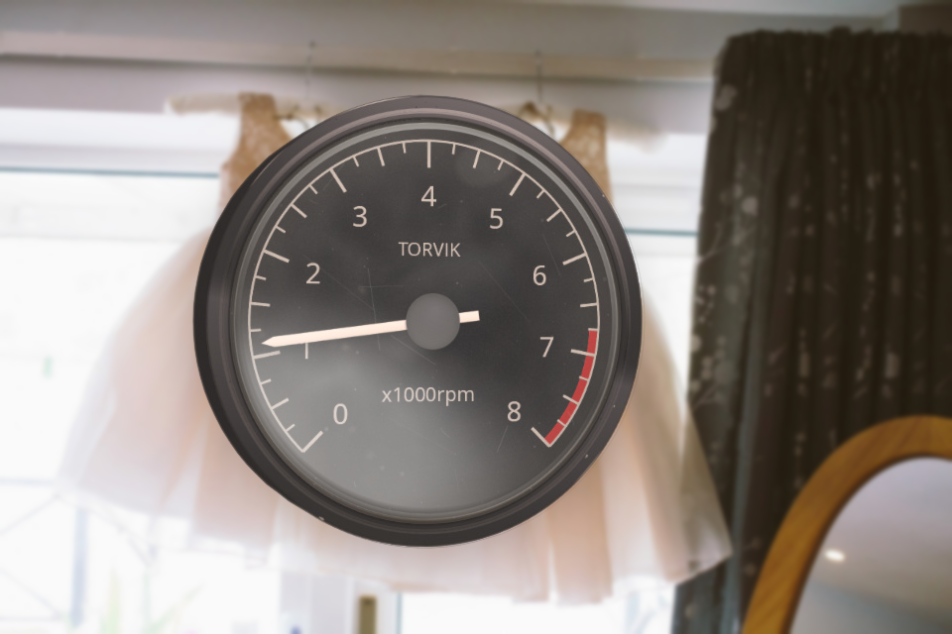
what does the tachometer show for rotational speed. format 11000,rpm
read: 1125,rpm
